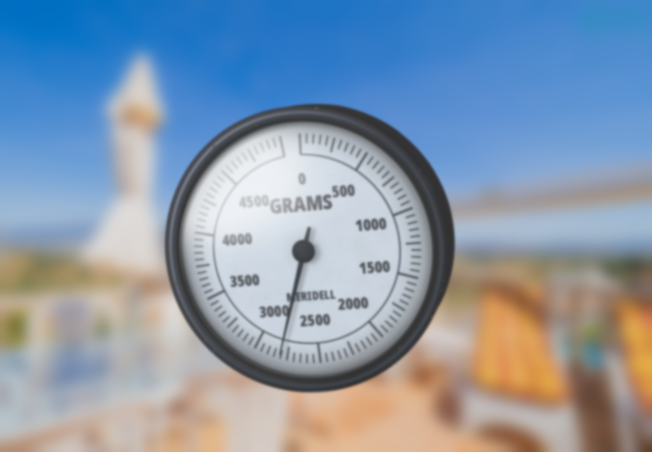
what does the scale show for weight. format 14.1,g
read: 2800,g
